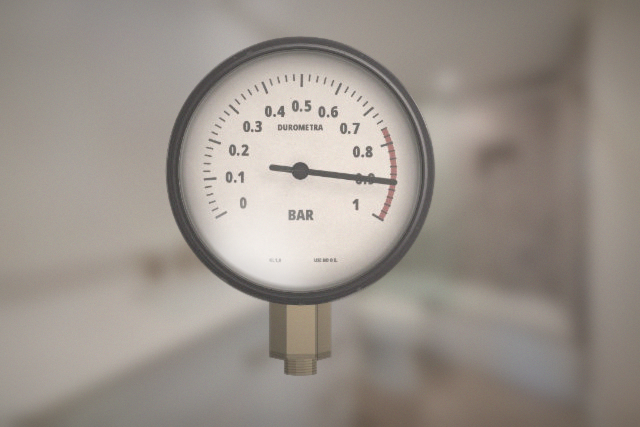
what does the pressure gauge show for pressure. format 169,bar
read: 0.9,bar
